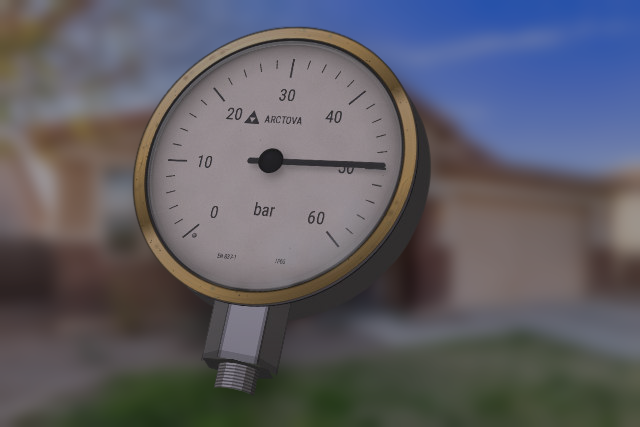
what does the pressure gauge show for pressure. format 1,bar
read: 50,bar
